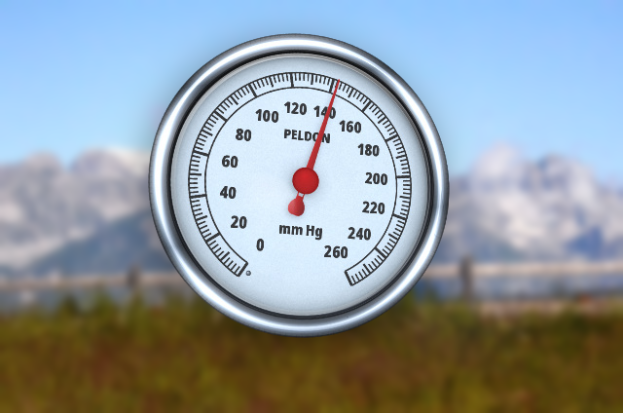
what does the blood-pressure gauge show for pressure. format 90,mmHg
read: 142,mmHg
